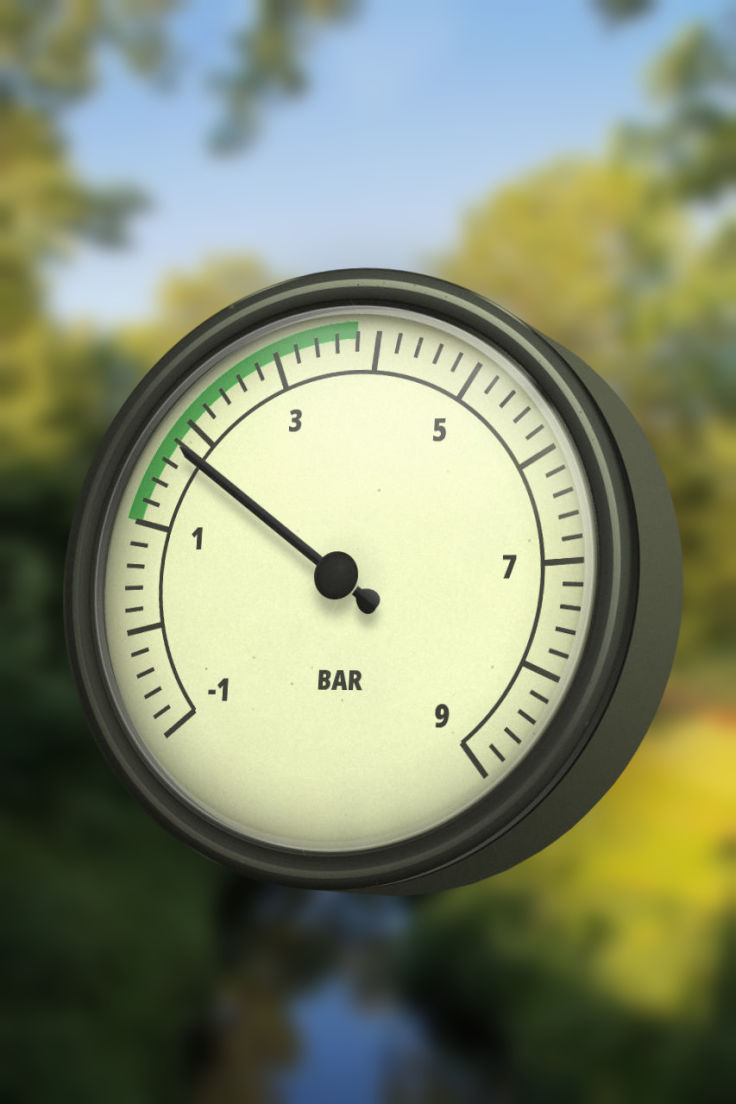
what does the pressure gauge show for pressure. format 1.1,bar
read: 1.8,bar
